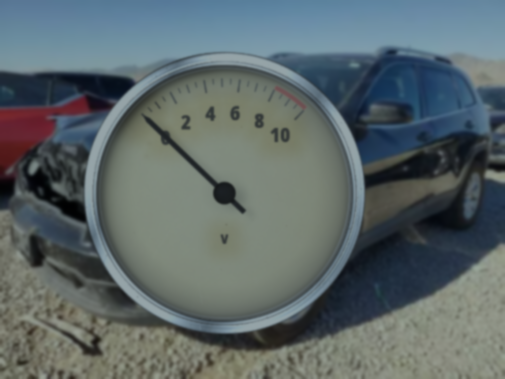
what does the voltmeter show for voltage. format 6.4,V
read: 0,V
